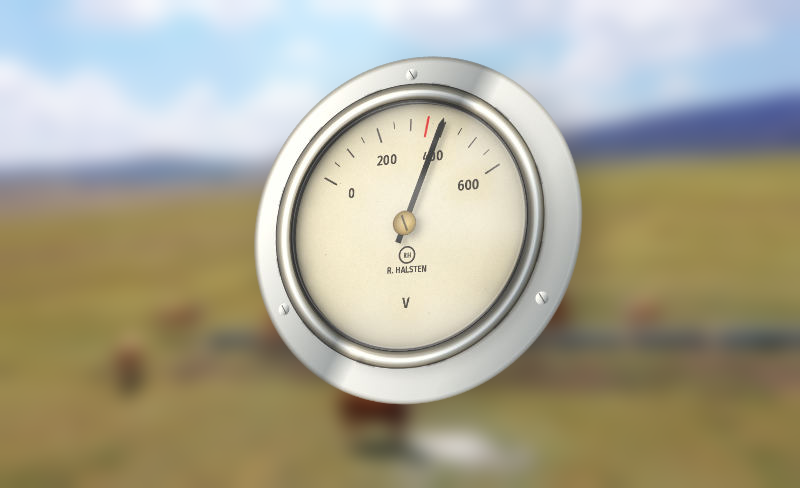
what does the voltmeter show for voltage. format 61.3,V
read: 400,V
